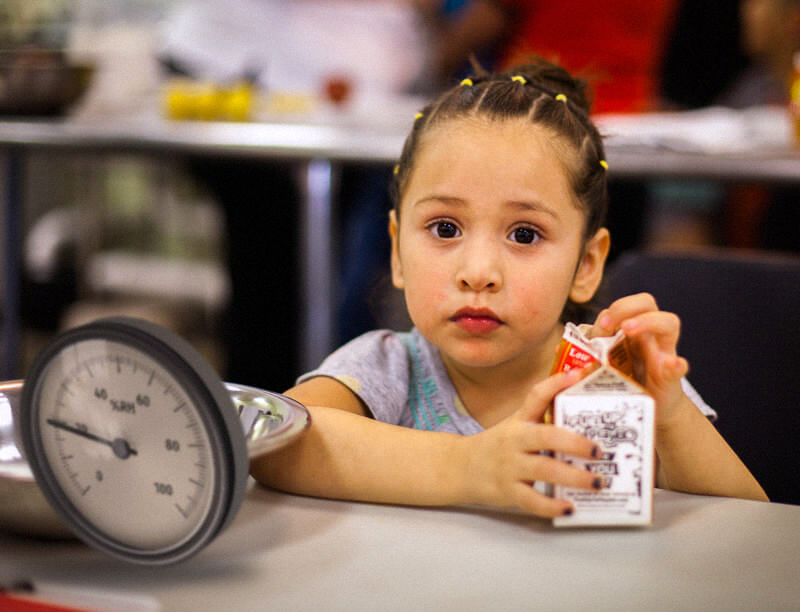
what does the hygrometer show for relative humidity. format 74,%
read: 20,%
